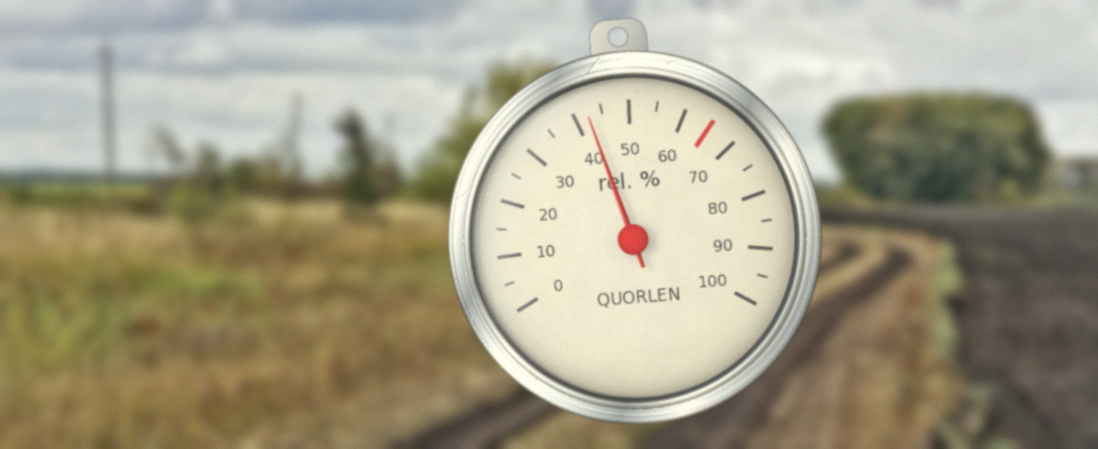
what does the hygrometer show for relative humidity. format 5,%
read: 42.5,%
